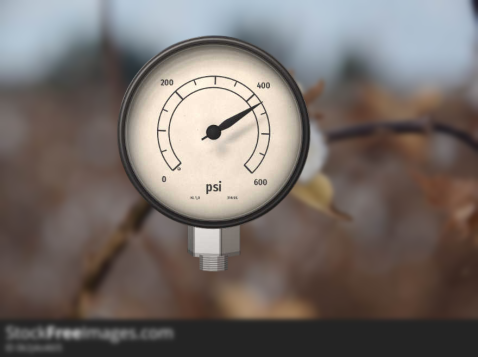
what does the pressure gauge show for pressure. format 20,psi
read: 425,psi
